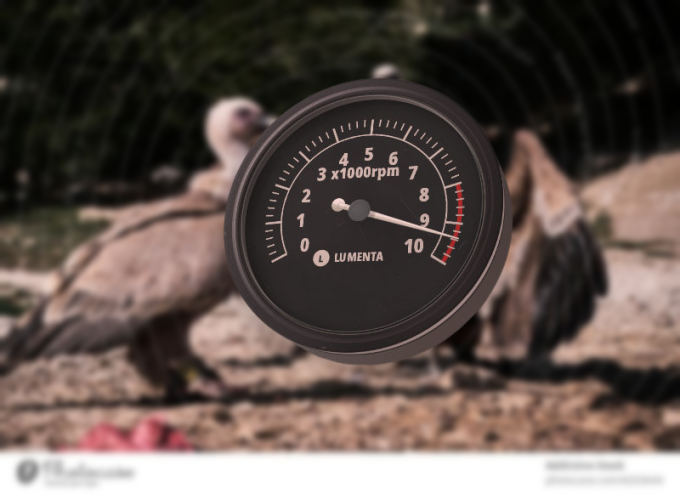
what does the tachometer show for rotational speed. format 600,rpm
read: 9400,rpm
